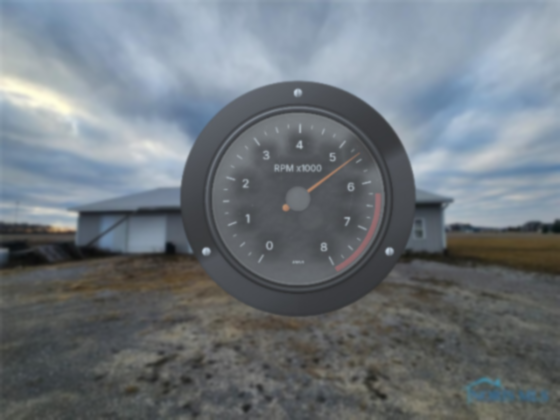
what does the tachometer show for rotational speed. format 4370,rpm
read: 5375,rpm
